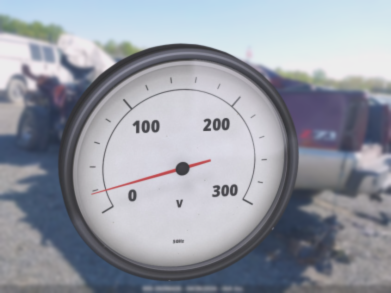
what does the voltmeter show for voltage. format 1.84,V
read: 20,V
